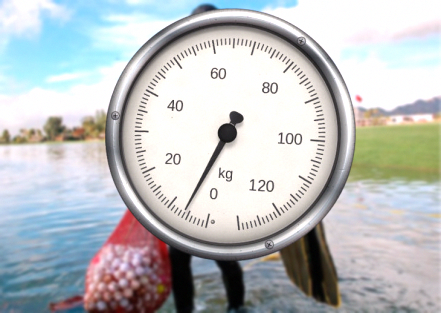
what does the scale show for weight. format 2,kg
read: 6,kg
